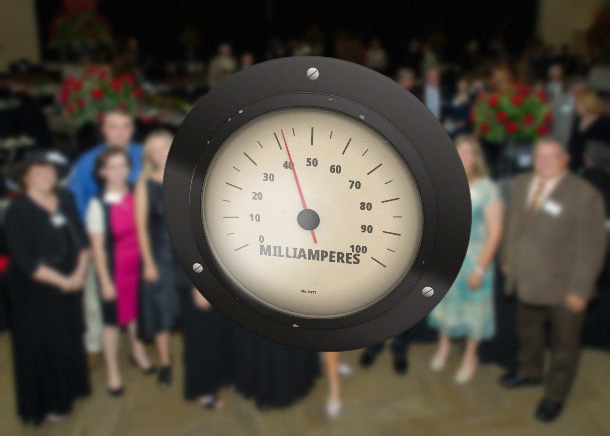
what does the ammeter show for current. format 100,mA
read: 42.5,mA
